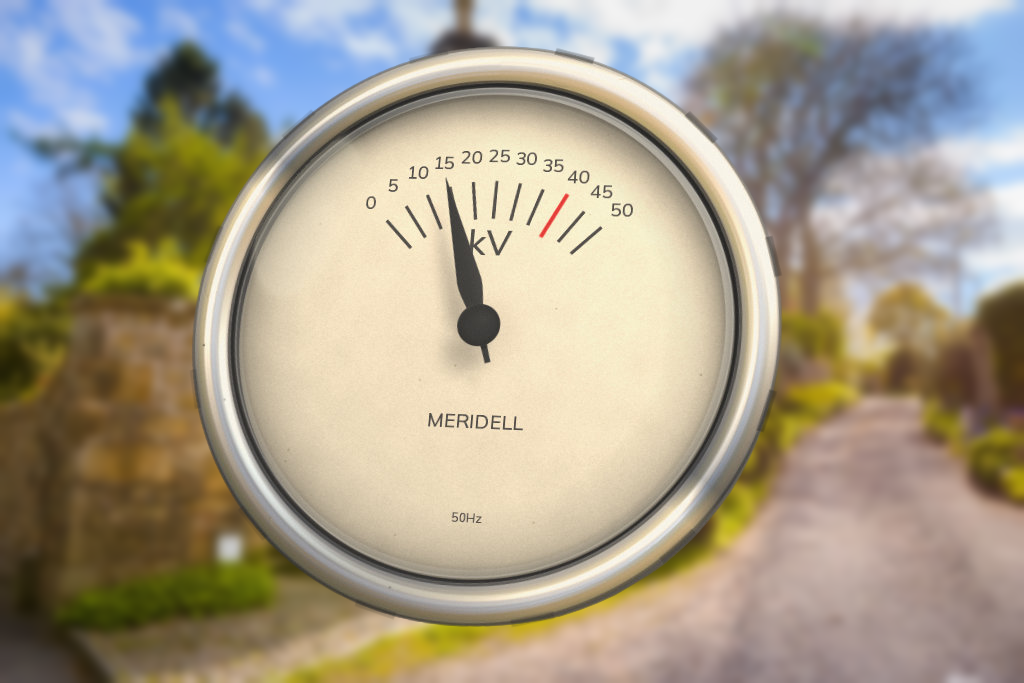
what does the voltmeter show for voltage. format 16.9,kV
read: 15,kV
